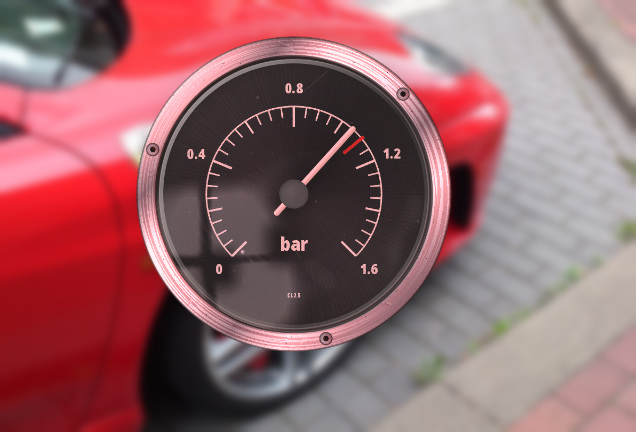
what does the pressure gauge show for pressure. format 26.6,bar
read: 1.05,bar
